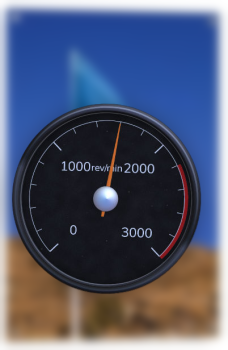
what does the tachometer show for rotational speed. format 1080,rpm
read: 1600,rpm
